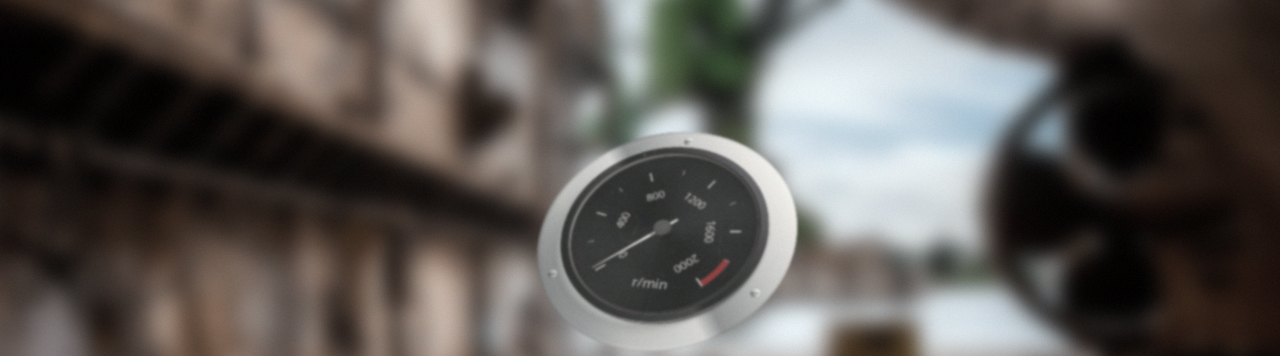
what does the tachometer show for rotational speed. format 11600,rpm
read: 0,rpm
